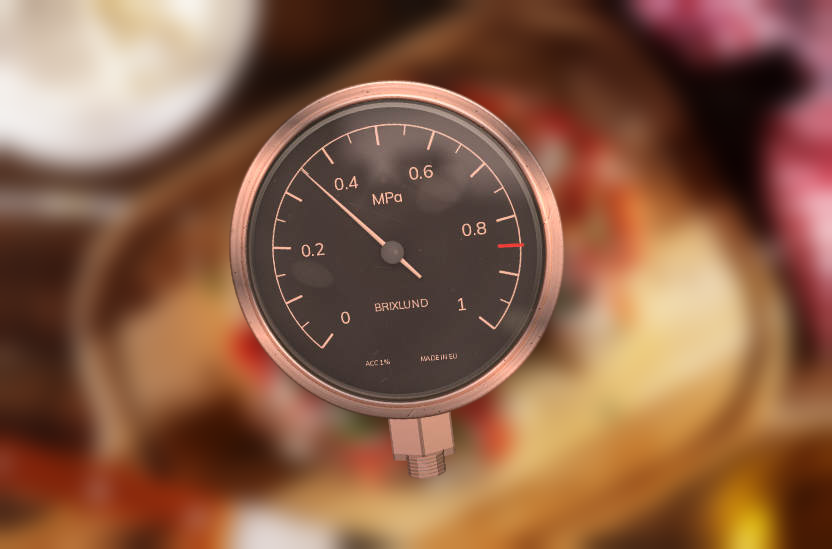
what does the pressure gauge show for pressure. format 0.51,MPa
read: 0.35,MPa
